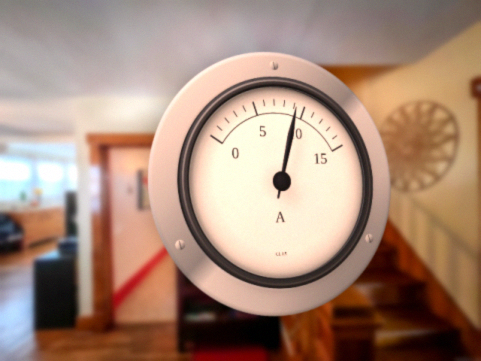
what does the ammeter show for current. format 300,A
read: 9,A
